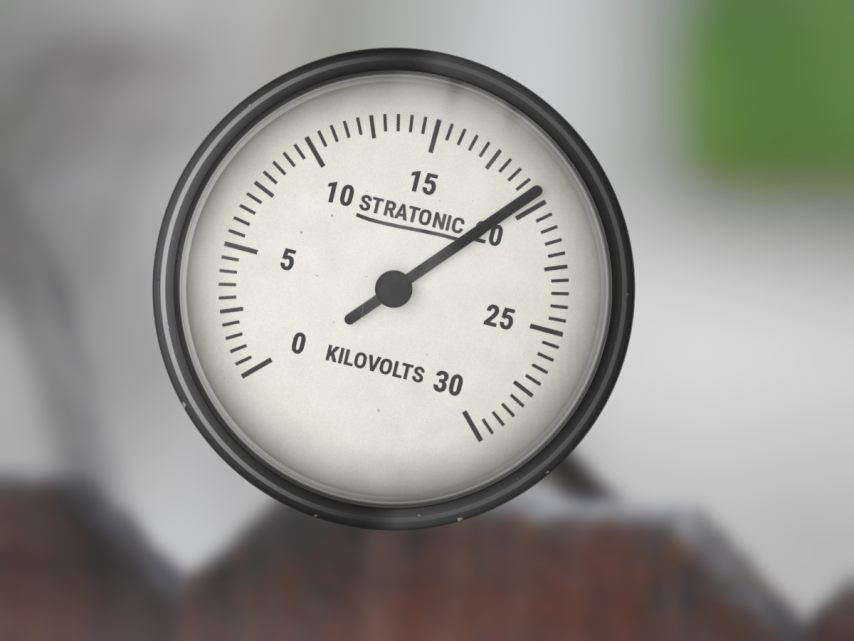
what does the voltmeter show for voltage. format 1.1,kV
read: 19.5,kV
